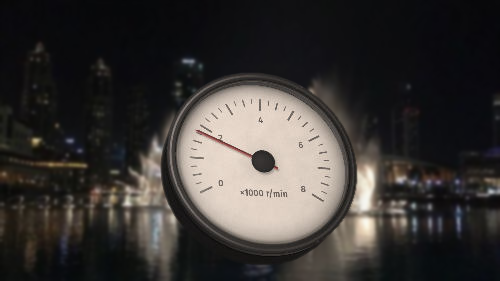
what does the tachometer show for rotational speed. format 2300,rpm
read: 1750,rpm
